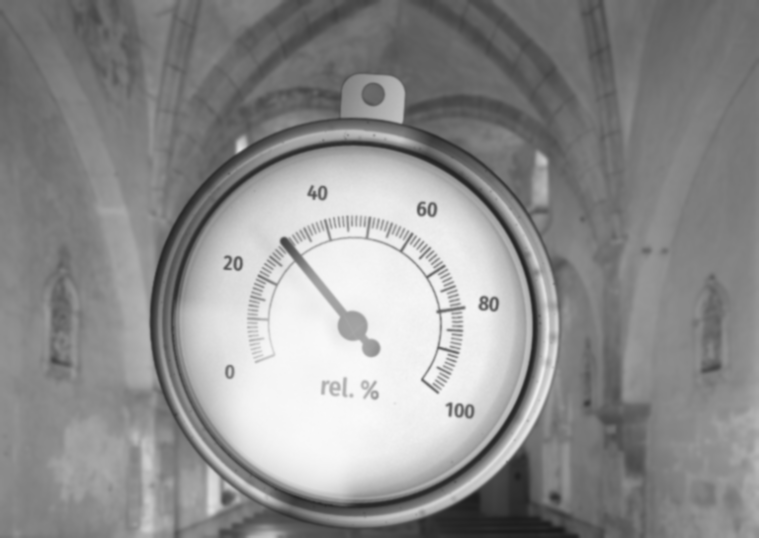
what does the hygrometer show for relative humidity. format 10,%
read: 30,%
